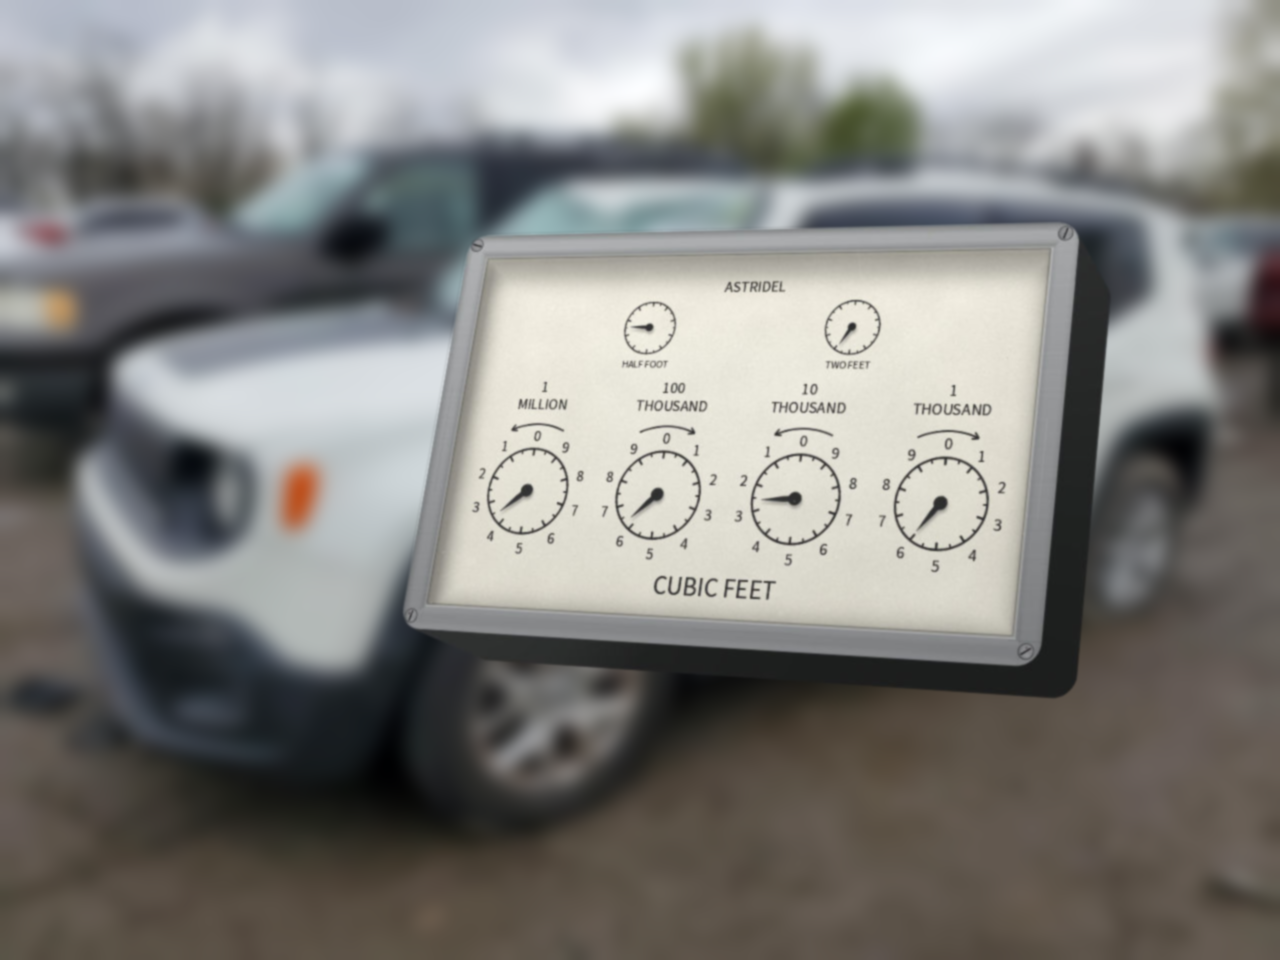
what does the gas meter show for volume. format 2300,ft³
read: 362600,ft³
